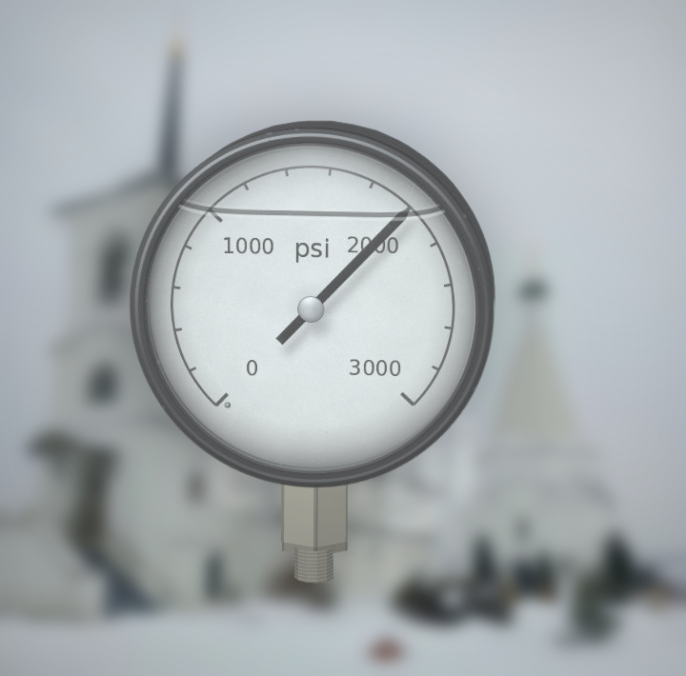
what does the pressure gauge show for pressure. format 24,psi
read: 2000,psi
